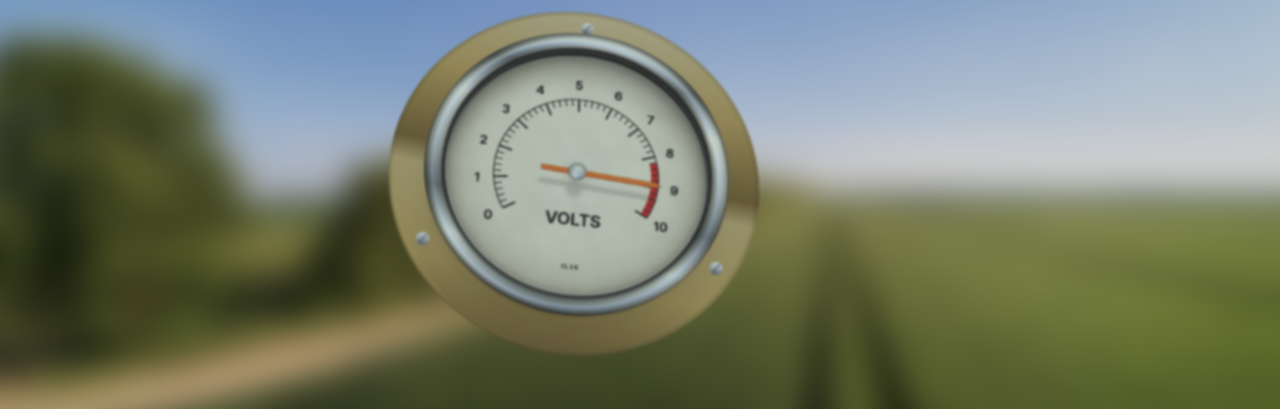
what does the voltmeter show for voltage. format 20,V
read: 9,V
